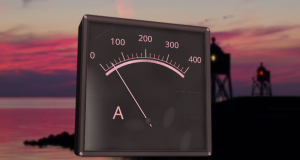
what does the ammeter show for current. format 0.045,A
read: 40,A
